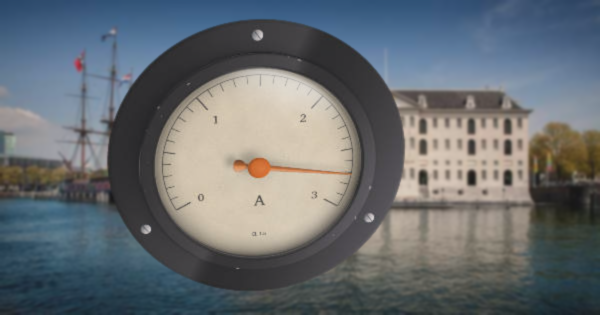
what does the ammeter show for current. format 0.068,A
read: 2.7,A
